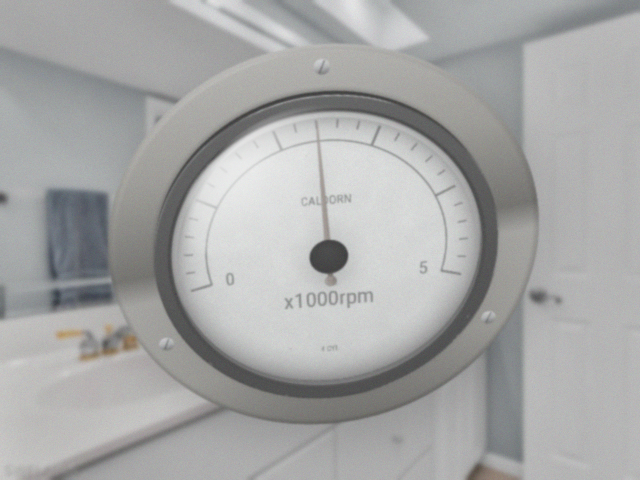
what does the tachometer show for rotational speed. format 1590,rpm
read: 2400,rpm
